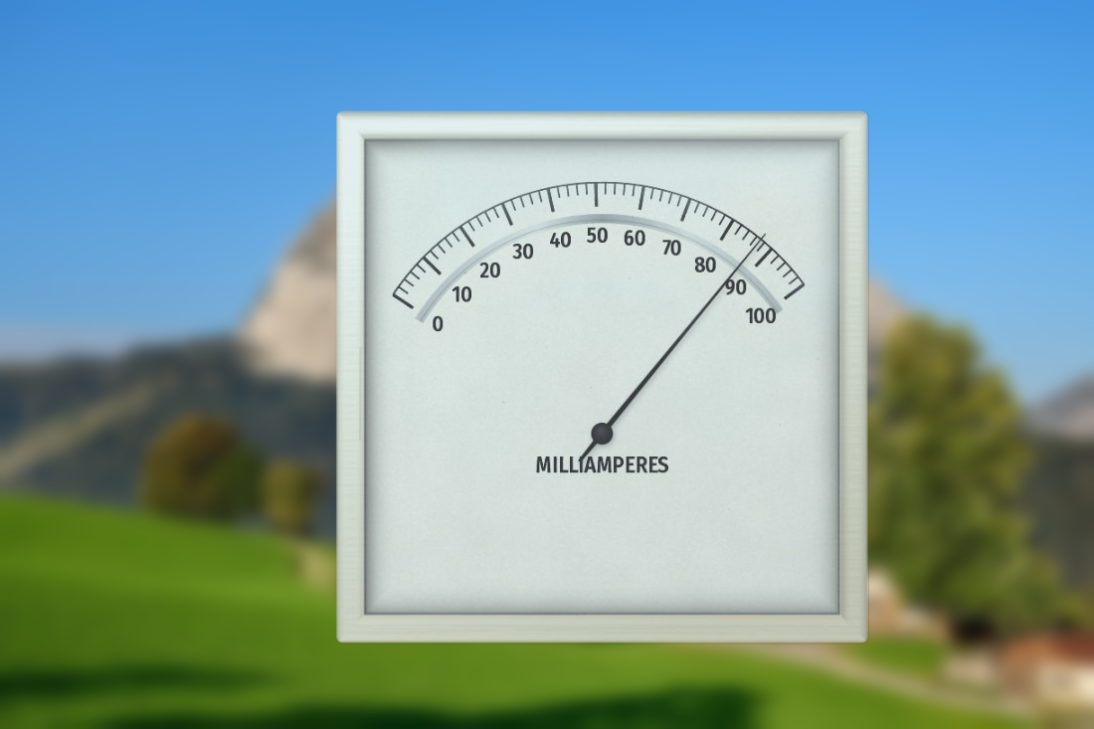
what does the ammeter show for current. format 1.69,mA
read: 87,mA
